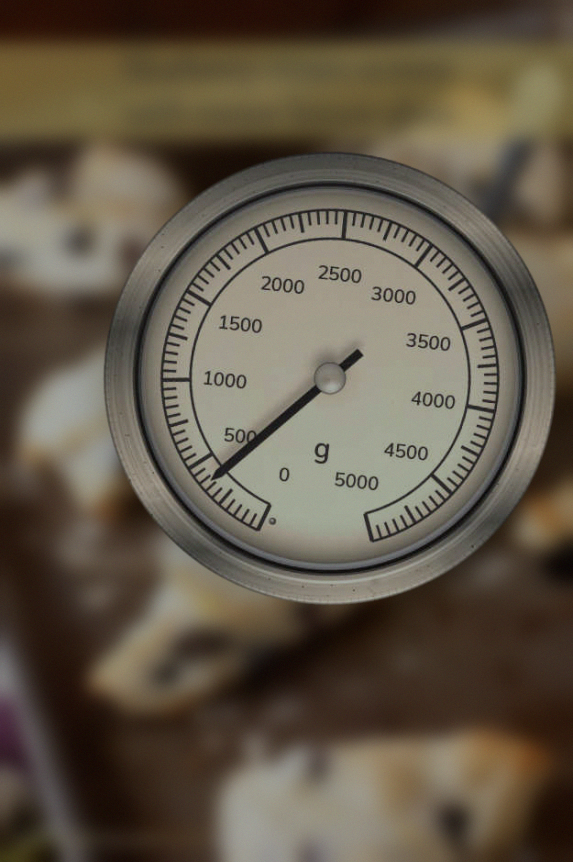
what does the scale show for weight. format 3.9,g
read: 375,g
